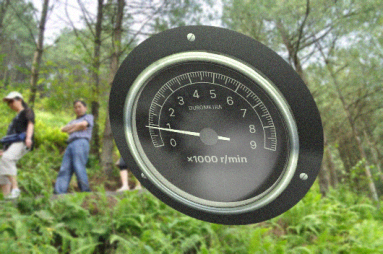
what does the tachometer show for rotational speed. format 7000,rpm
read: 1000,rpm
